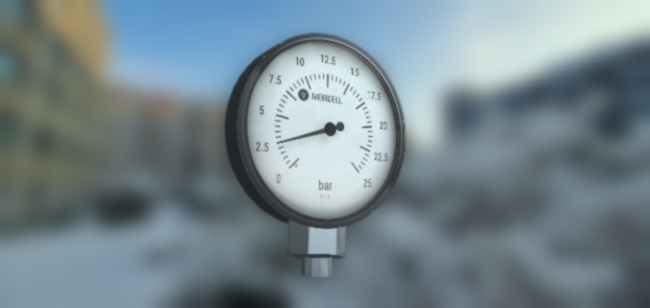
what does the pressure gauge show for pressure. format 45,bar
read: 2.5,bar
